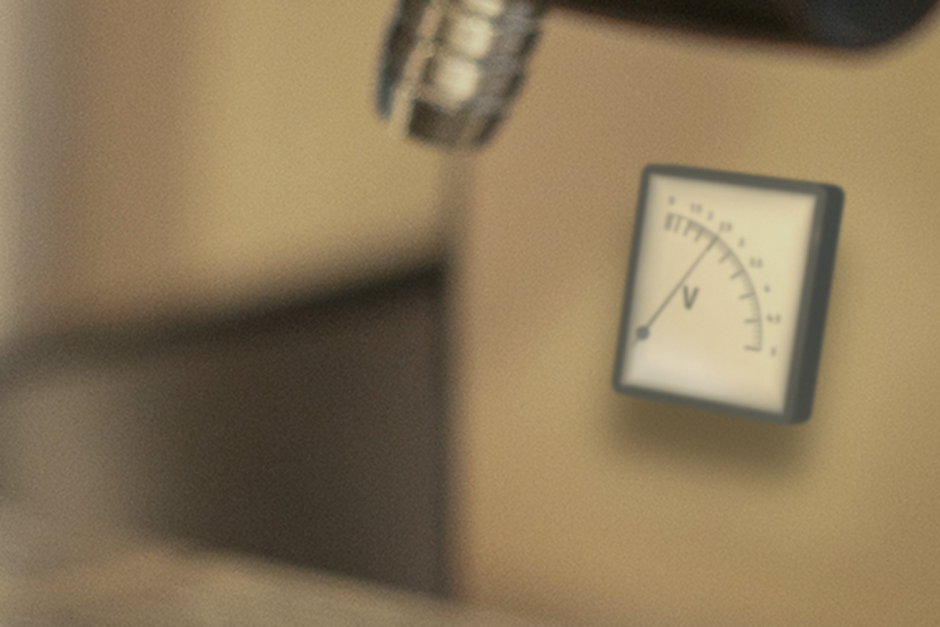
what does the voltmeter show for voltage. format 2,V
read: 2.5,V
